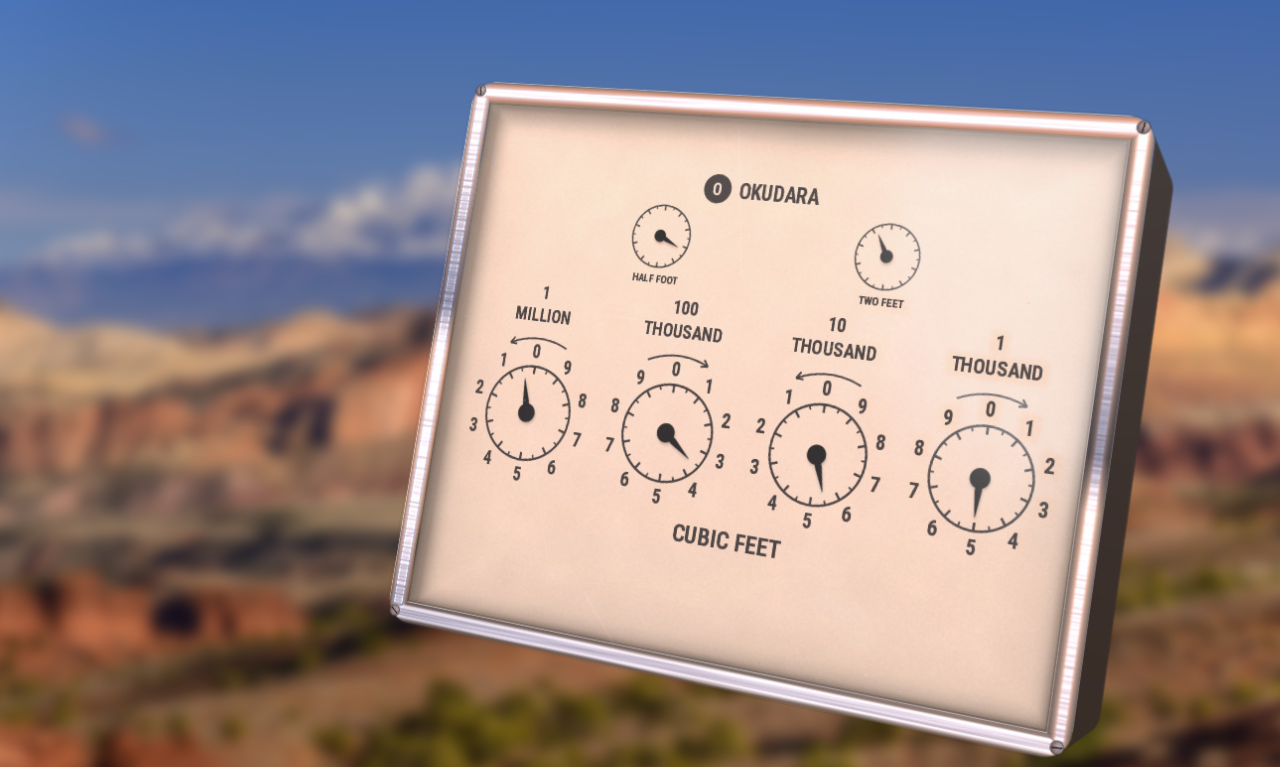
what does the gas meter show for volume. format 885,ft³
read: 35500,ft³
